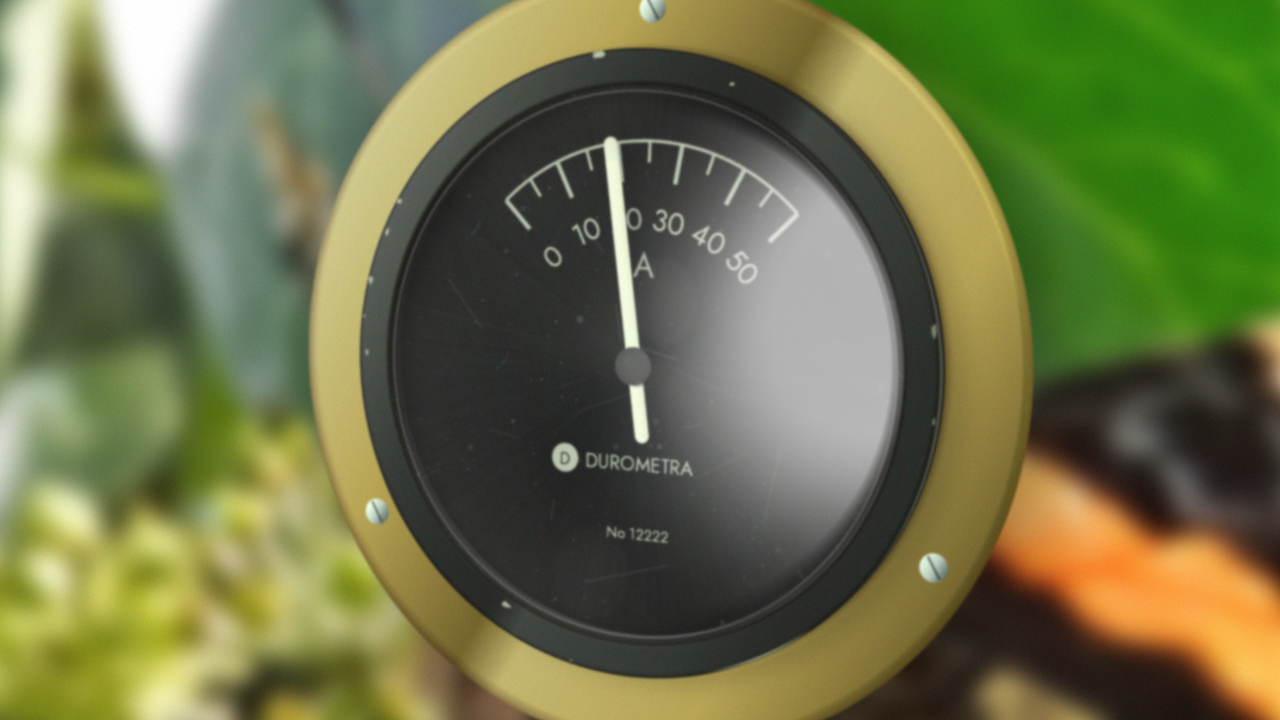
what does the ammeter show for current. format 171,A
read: 20,A
